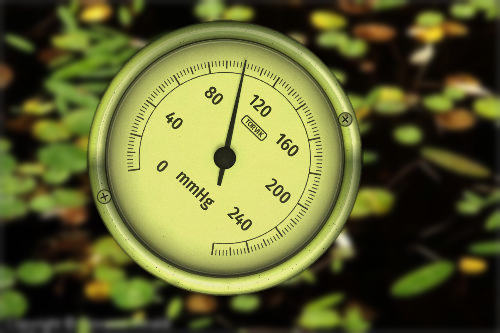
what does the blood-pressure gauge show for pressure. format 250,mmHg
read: 100,mmHg
